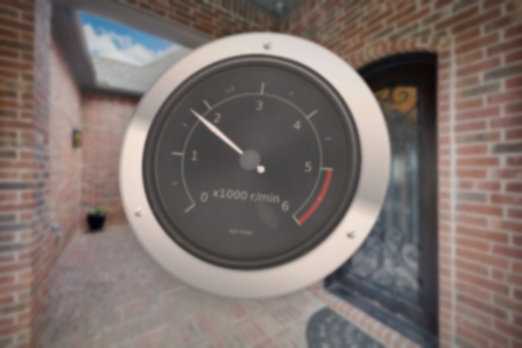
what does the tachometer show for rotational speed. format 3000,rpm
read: 1750,rpm
